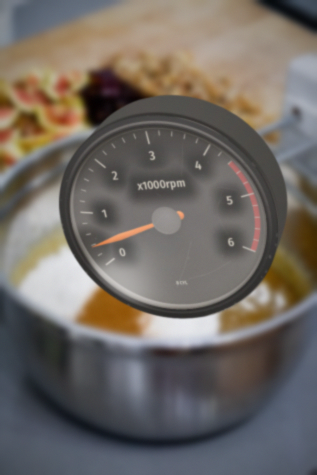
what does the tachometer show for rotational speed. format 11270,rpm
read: 400,rpm
